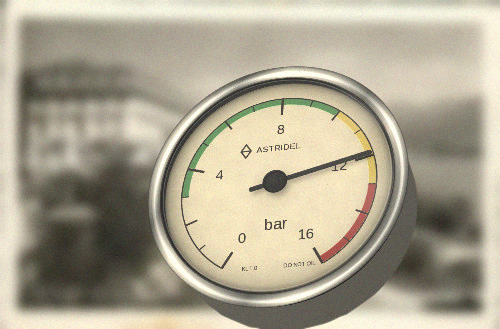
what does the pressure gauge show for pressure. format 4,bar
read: 12,bar
